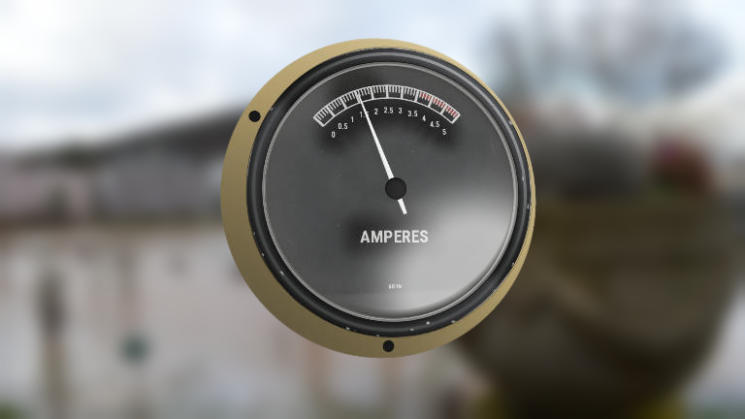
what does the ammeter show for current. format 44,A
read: 1.5,A
